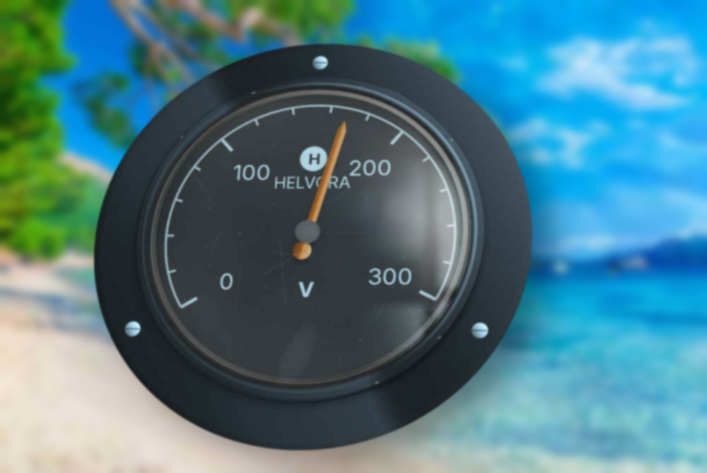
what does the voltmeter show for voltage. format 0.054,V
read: 170,V
